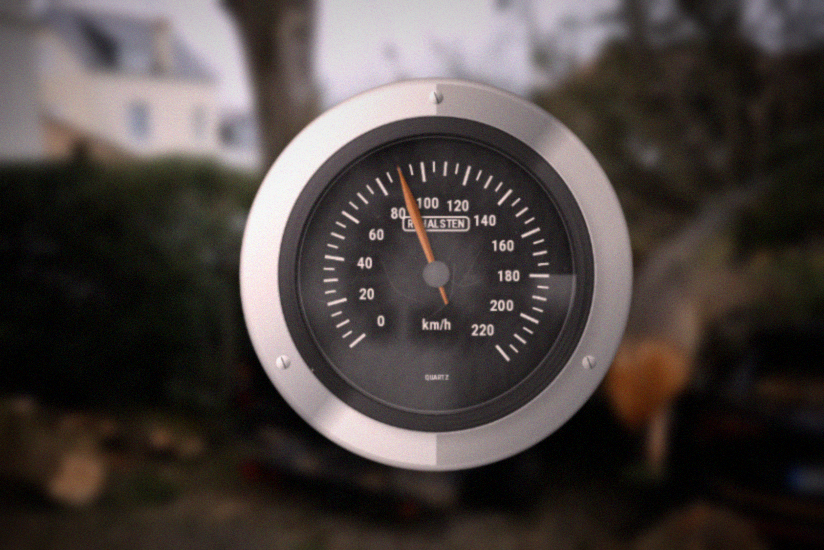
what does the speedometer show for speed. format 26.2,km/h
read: 90,km/h
